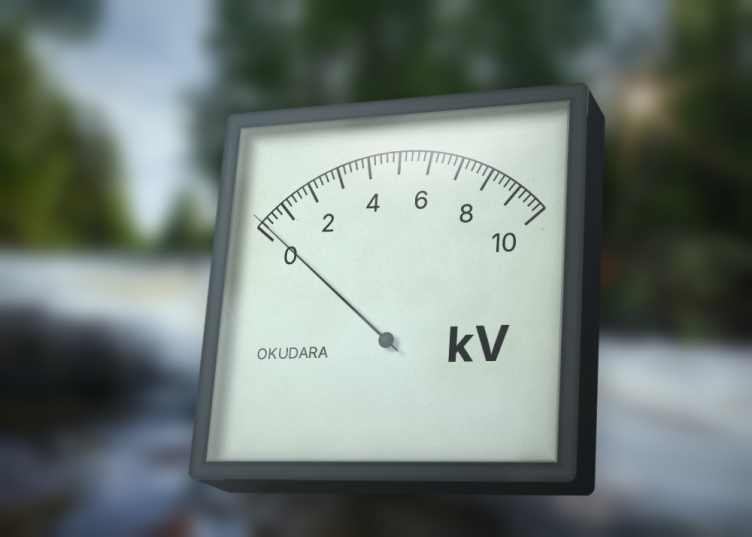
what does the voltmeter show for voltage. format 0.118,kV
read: 0.2,kV
